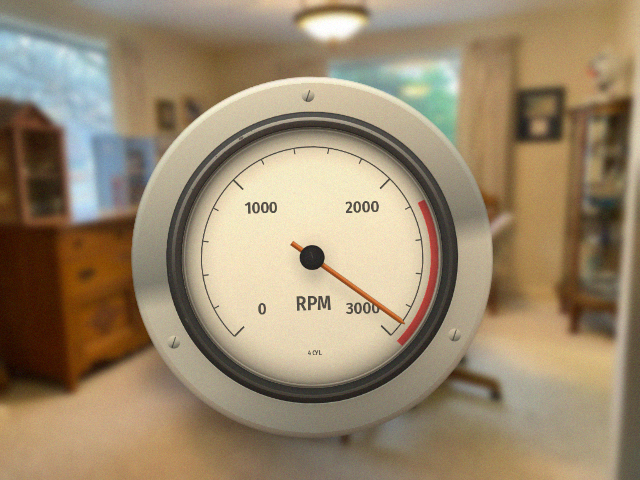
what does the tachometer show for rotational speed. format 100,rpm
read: 2900,rpm
